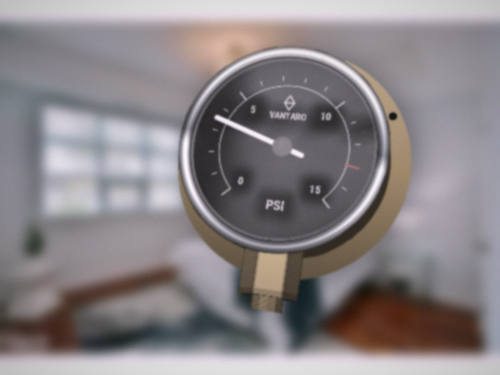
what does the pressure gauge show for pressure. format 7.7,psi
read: 3.5,psi
